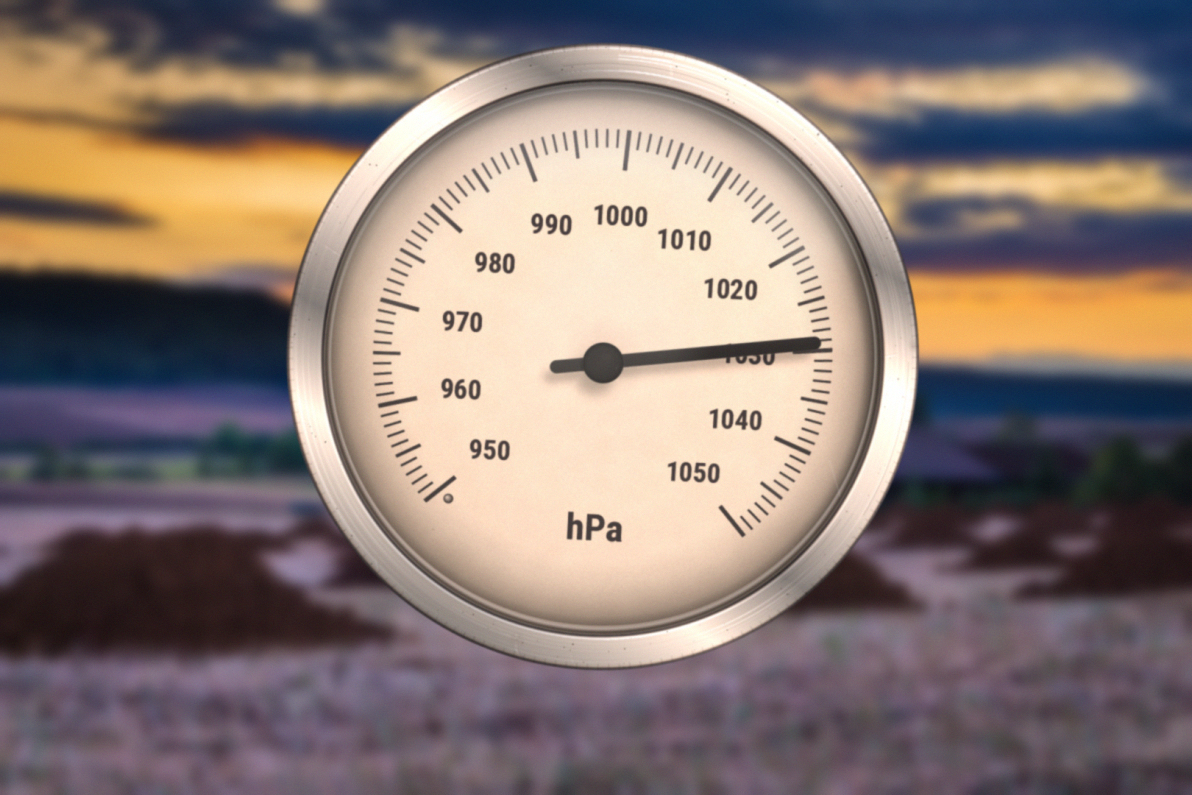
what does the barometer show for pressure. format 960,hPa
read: 1029,hPa
